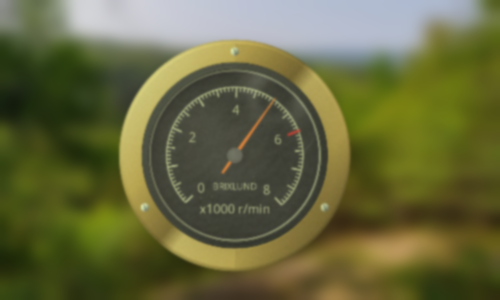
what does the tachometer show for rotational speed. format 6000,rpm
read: 5000,rpm
